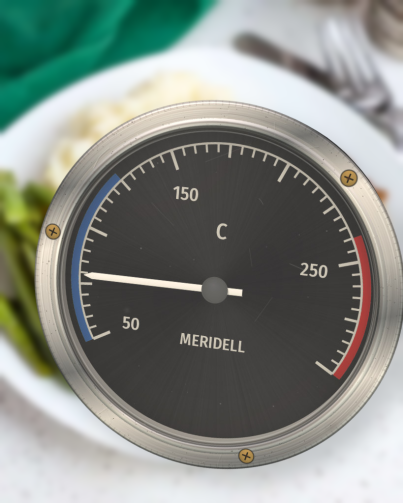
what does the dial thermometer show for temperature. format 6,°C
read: 80,°C
